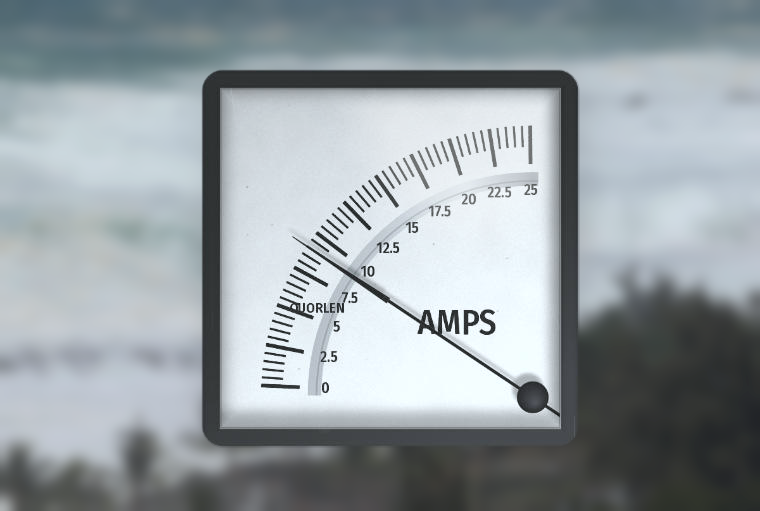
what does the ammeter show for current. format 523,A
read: 9,A
